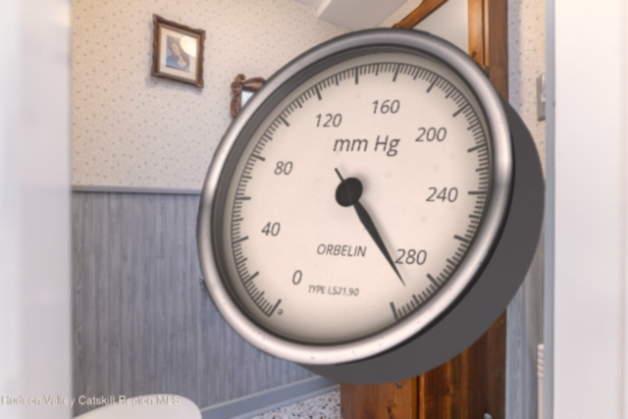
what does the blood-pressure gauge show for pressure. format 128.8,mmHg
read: 290,mmHg
